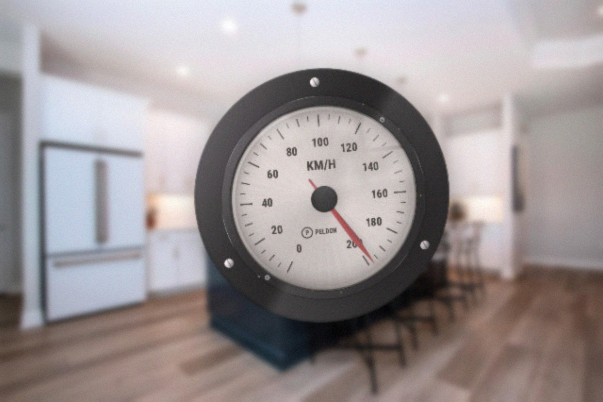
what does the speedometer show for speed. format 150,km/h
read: 197.5,km/h
